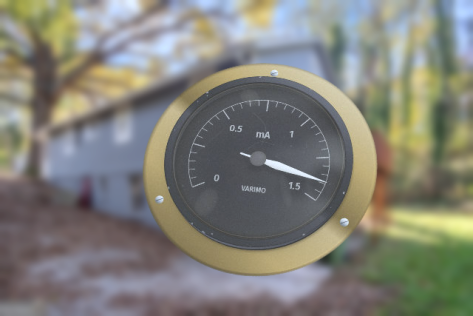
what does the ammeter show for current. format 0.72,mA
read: 1.4,mA
